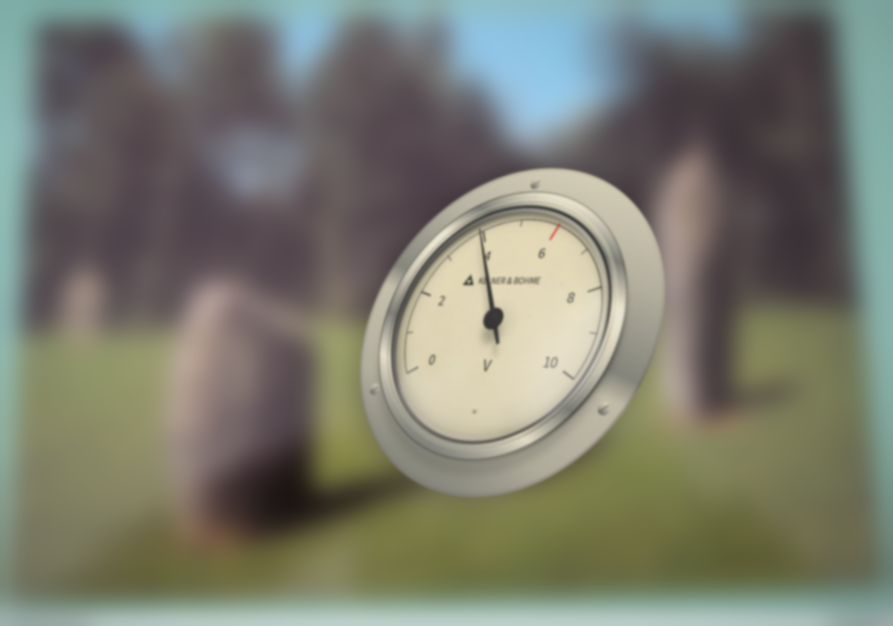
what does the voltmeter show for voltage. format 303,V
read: 4,V
